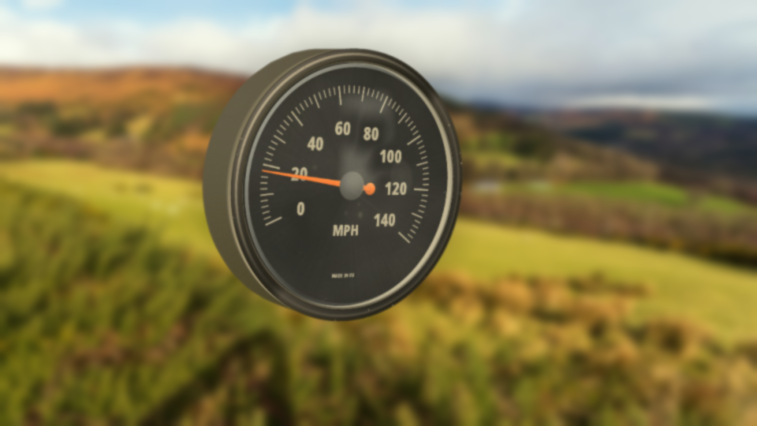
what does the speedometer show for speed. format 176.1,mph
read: 18,mph
